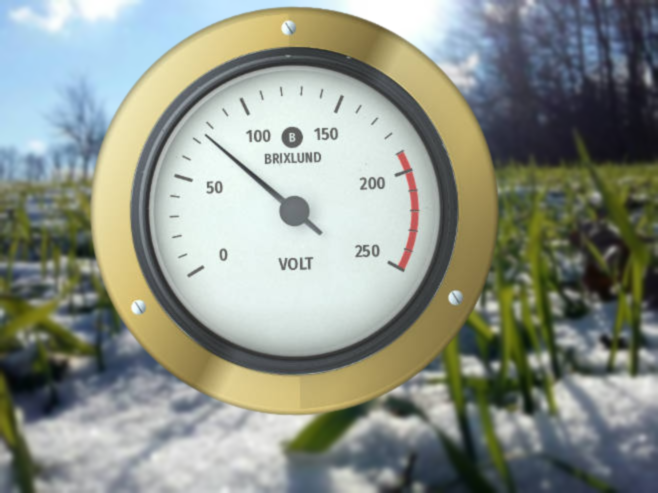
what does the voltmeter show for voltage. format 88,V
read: 75,V
